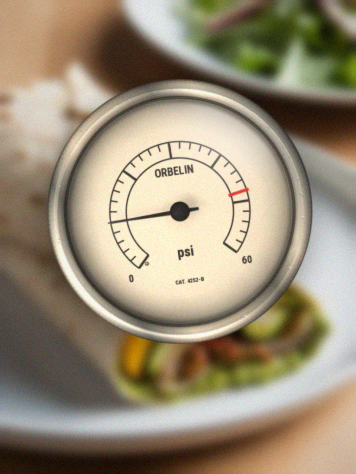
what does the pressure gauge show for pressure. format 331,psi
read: 10,psi
